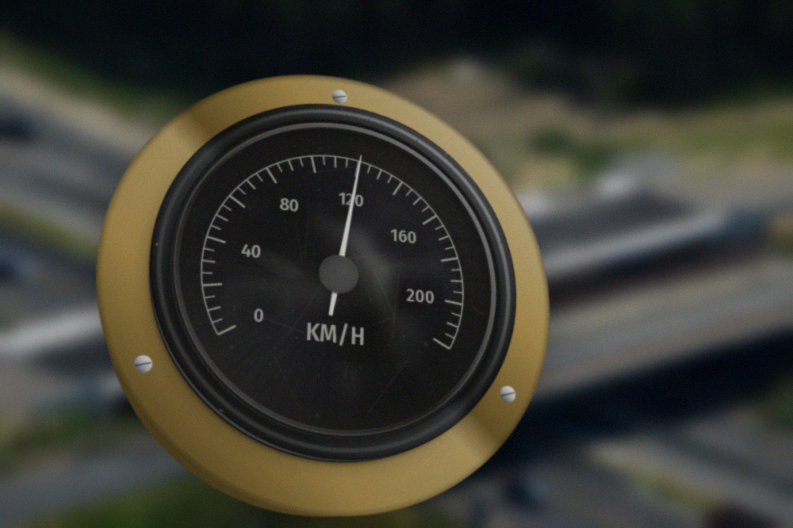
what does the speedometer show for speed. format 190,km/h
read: 120,km/h
